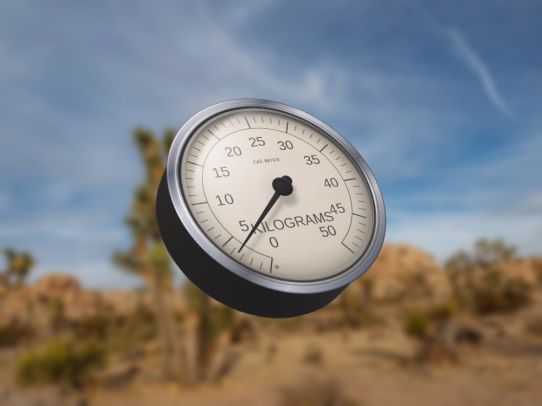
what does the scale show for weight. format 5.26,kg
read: 3.5,kg
